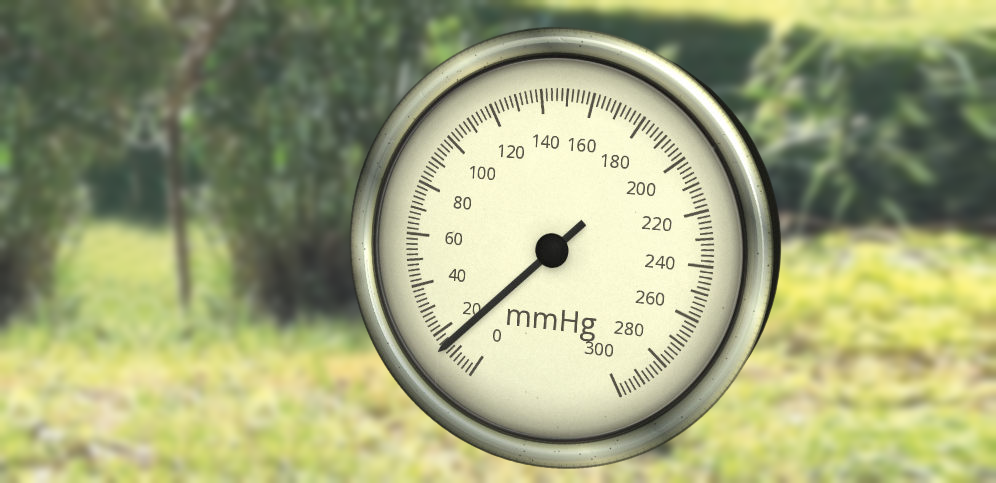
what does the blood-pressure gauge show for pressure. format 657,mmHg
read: 14,mmHg
